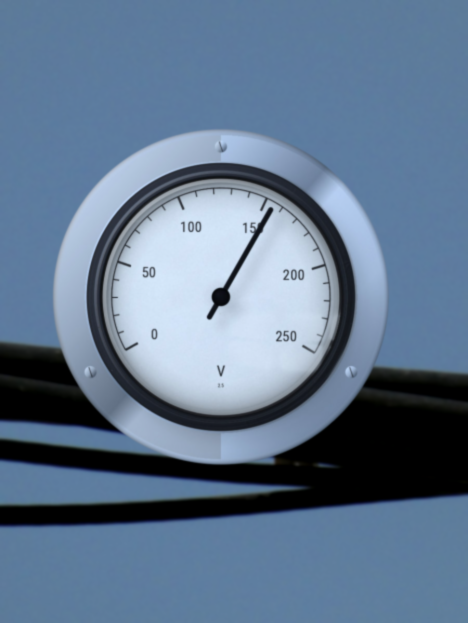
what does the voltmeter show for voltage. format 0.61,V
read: 155,V
